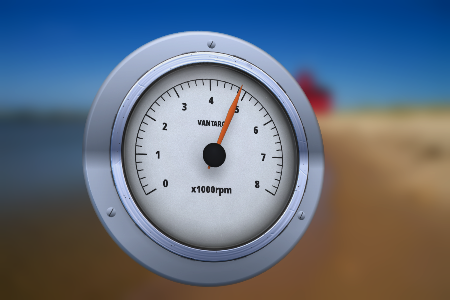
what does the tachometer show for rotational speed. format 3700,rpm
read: 4800,rpm
